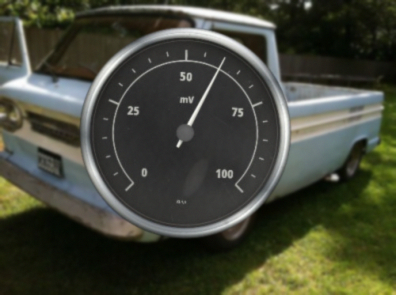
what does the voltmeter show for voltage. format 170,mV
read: 60,mV
